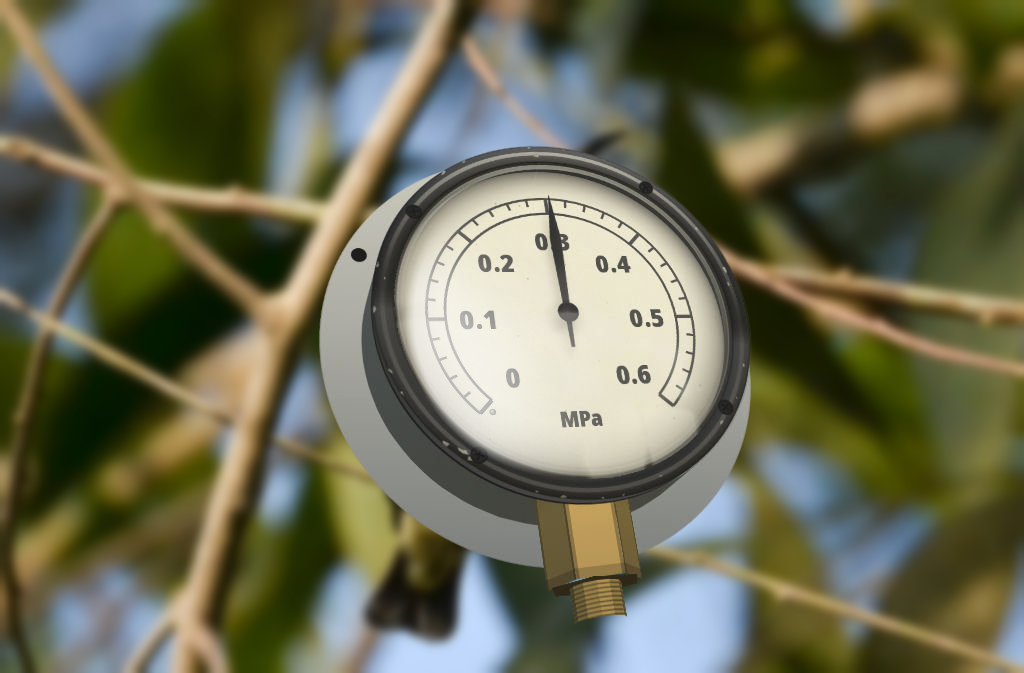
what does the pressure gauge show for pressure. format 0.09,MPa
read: 0.3,MPa
